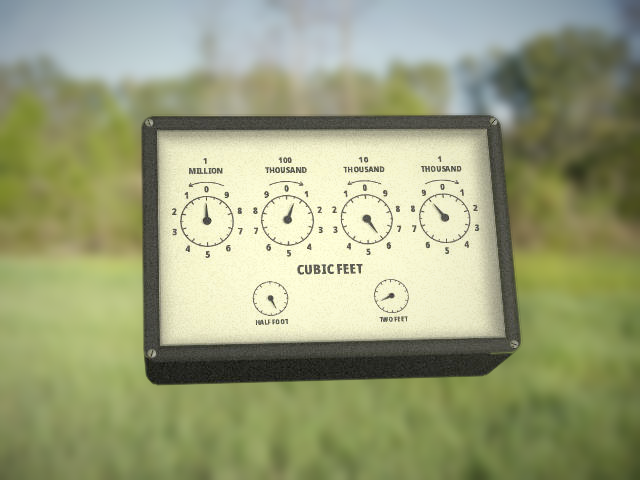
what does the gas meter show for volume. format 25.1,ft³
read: 5900,ft³
